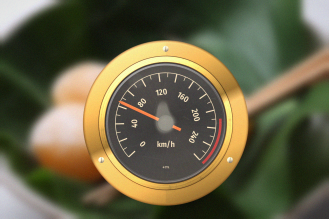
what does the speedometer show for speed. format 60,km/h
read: 65,km/h
